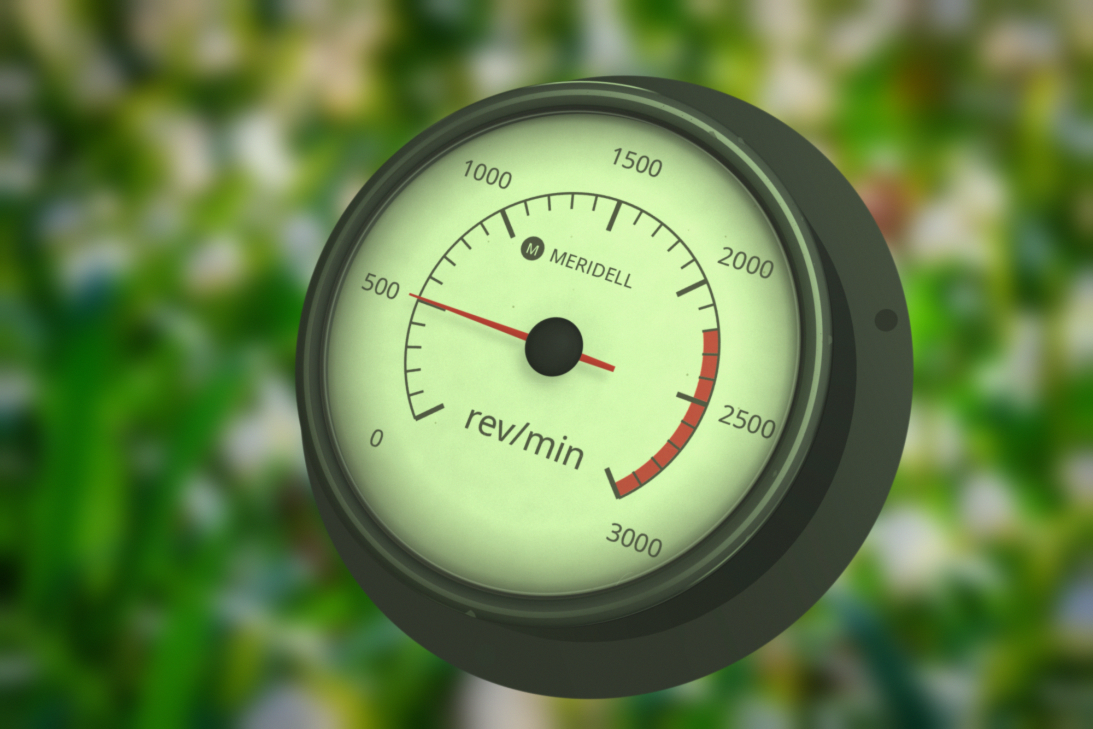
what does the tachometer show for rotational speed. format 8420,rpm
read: 500,rpm
